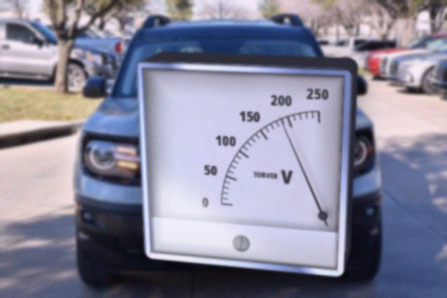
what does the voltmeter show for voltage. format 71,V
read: 190,V
